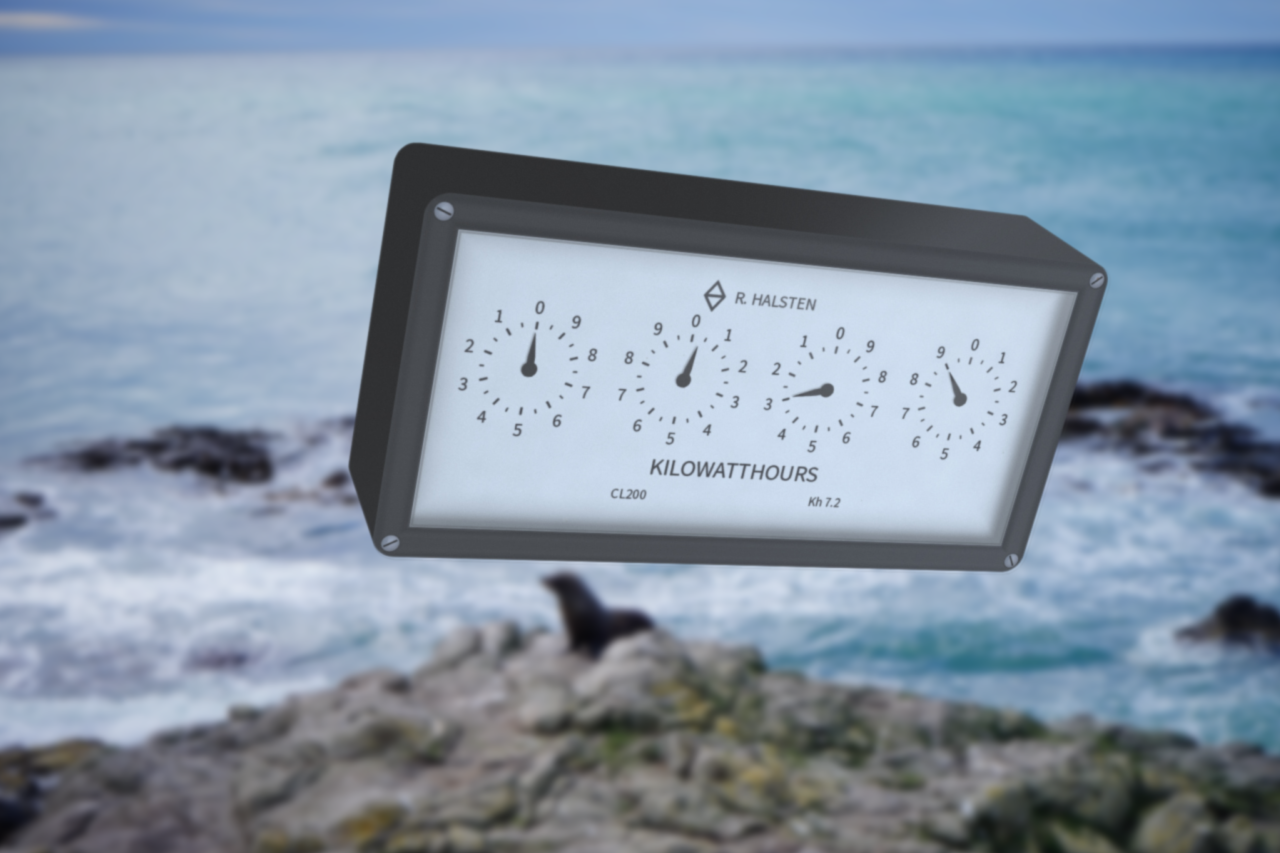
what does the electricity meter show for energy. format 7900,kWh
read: 29,kWh
